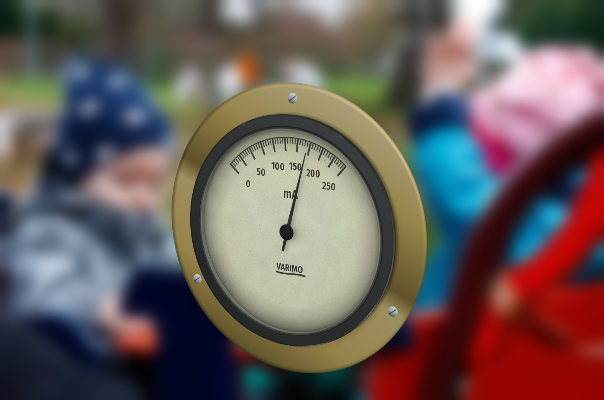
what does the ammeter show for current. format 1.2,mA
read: 175,mA
